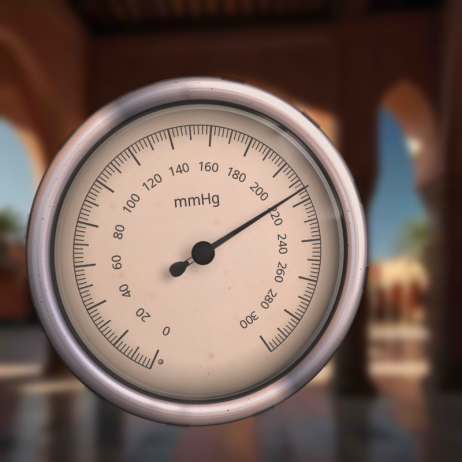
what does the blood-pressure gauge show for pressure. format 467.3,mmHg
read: 214,mmHg
